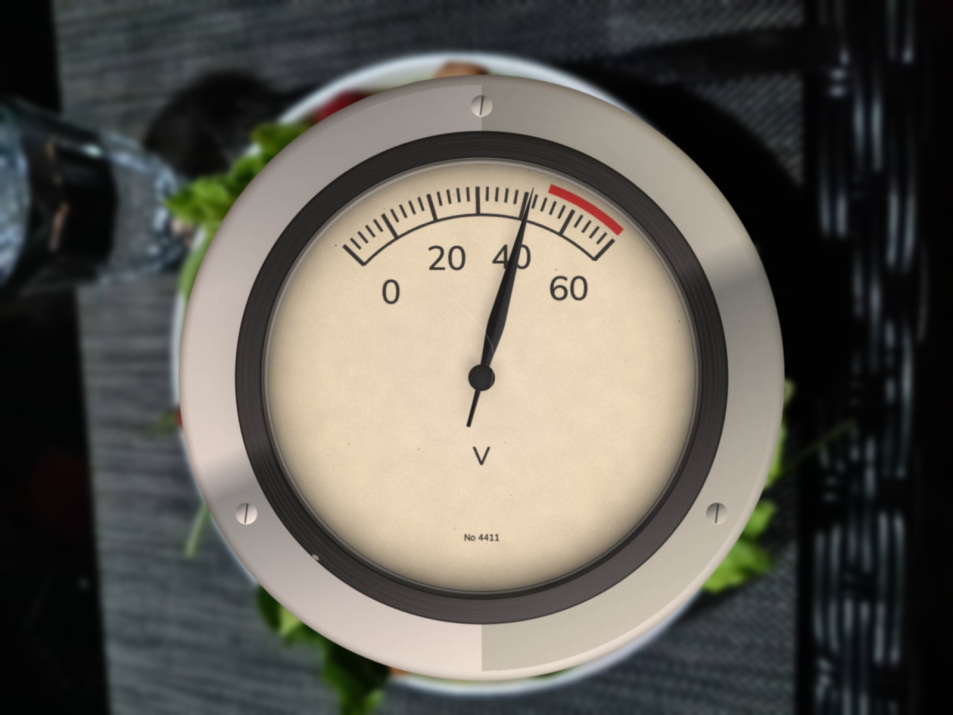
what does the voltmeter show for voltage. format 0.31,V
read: 41,V
